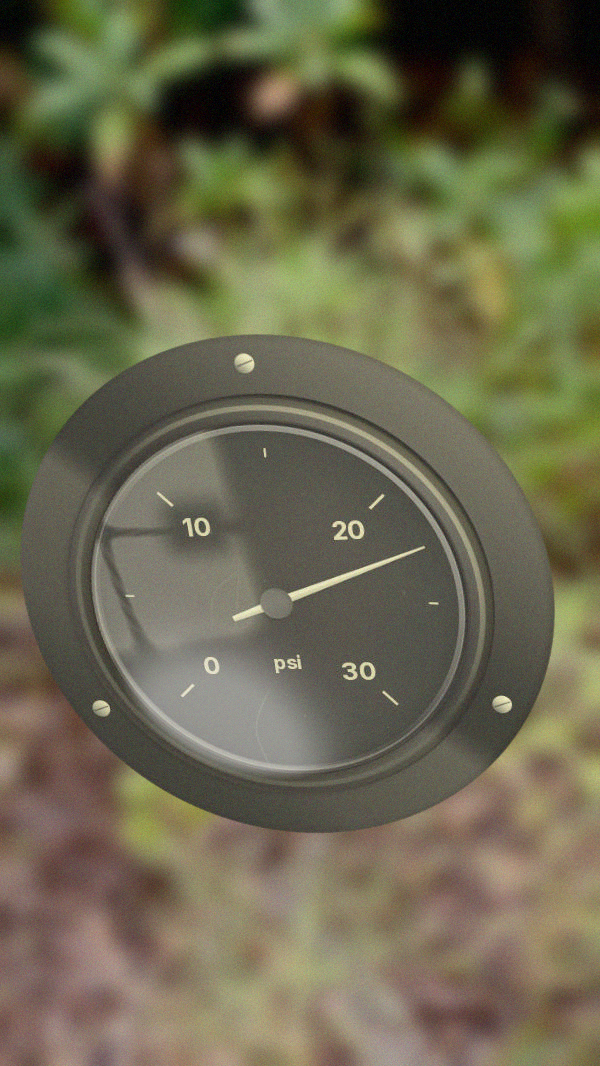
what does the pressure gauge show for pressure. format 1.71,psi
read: 22.5,psi
